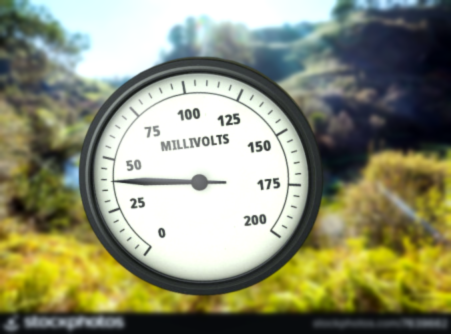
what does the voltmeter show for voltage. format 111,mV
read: 40,mV
